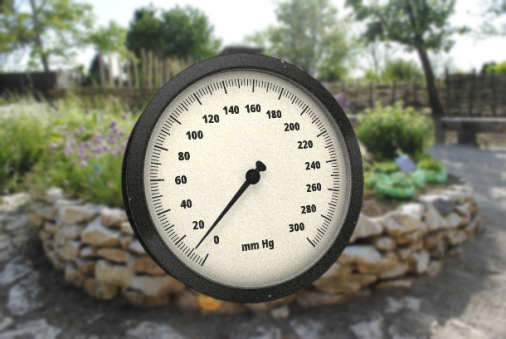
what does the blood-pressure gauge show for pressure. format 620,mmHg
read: 10,mmHg
